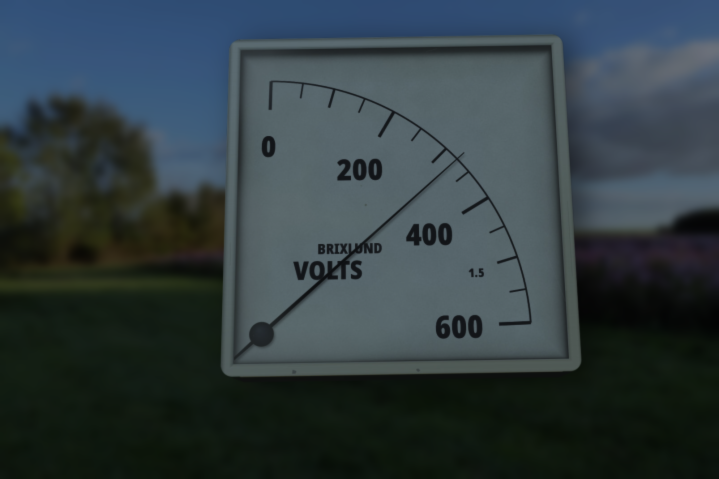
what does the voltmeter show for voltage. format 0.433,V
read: 325,V
